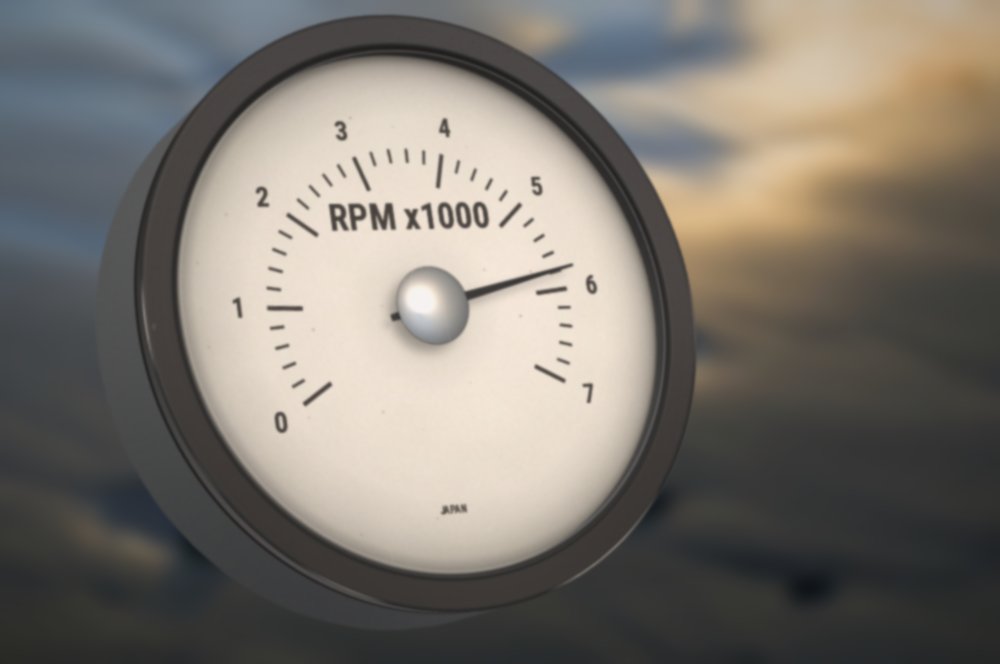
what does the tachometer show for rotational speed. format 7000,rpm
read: 5800,rpm
